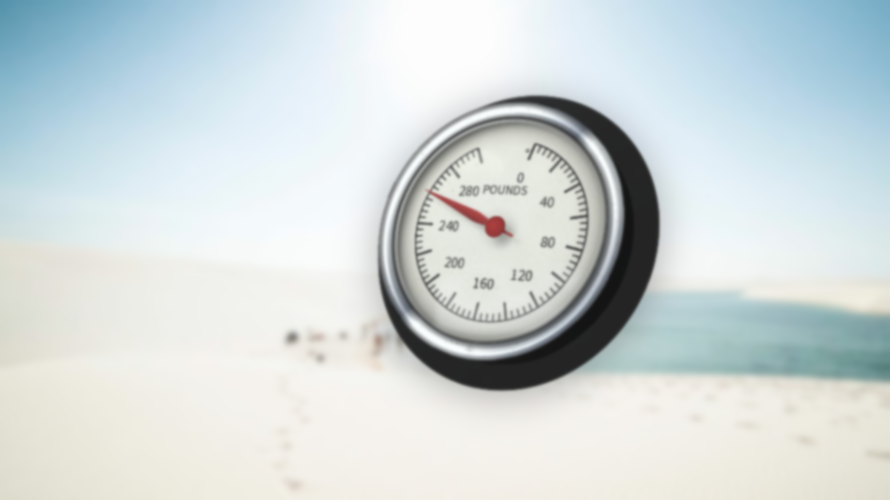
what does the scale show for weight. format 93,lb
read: 260,lb
